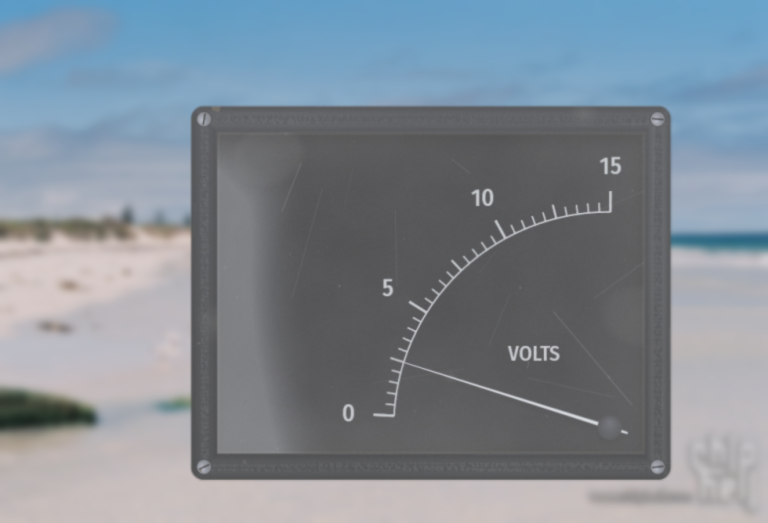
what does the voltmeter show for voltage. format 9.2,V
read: 2.5,V
